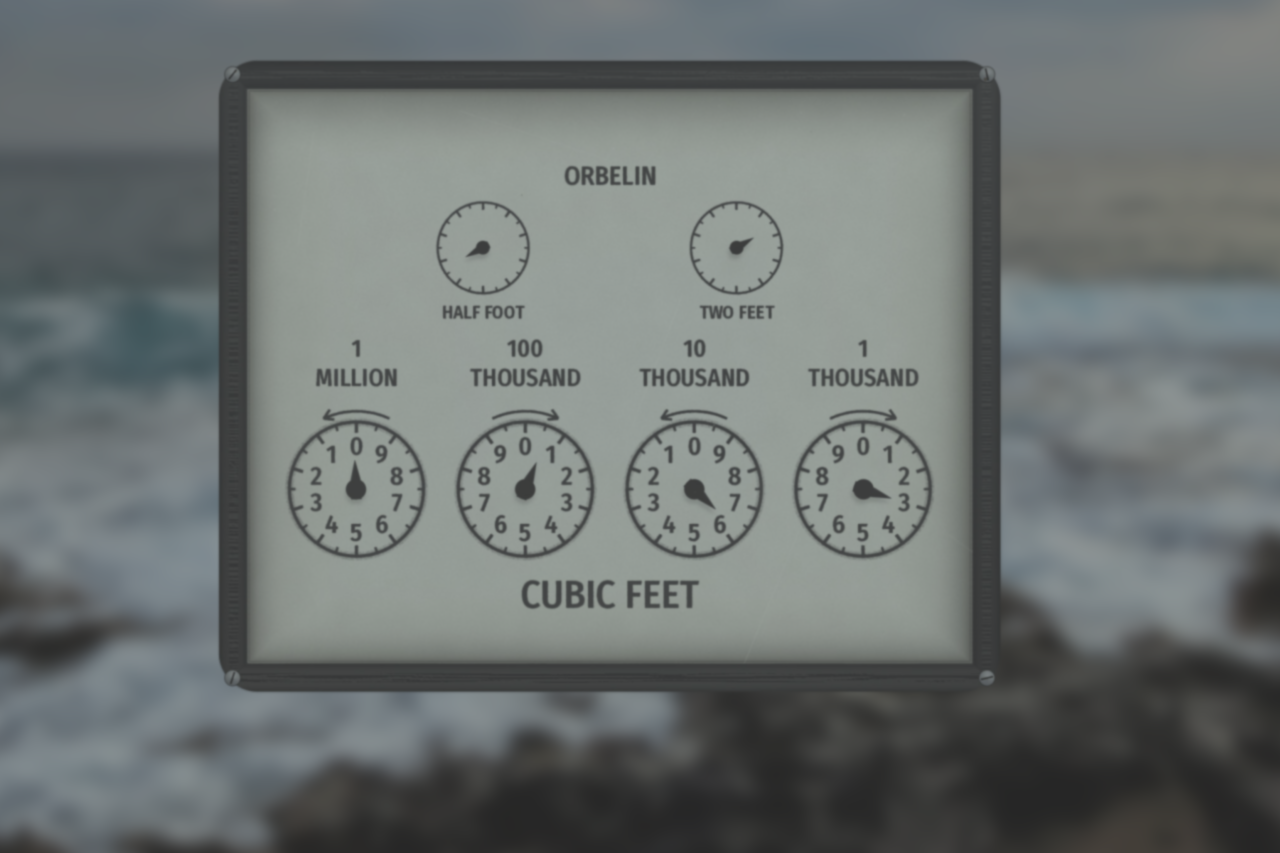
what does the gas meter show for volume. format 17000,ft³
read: 6300,ft³
